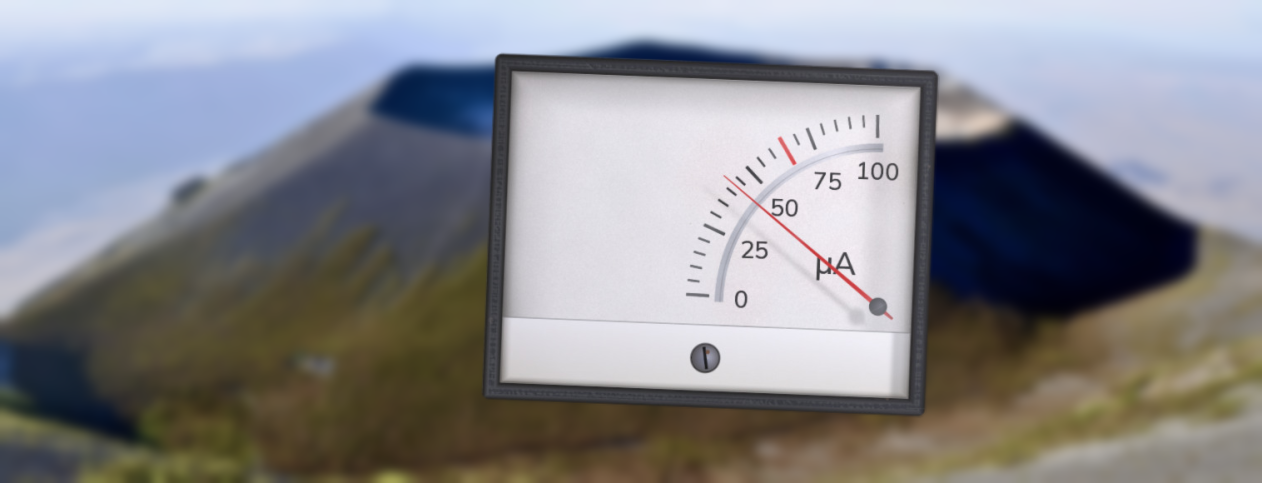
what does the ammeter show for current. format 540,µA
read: 42.5,µA
